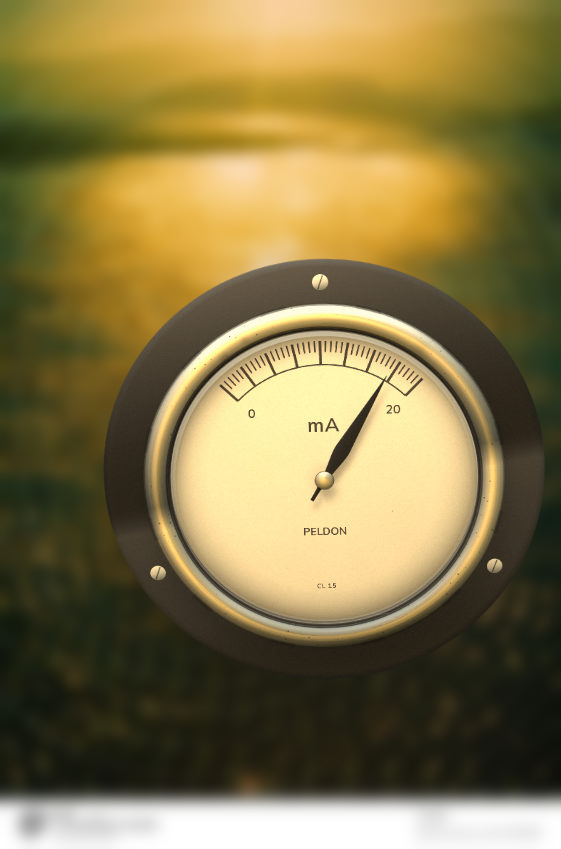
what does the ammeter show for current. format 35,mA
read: 17,mA
